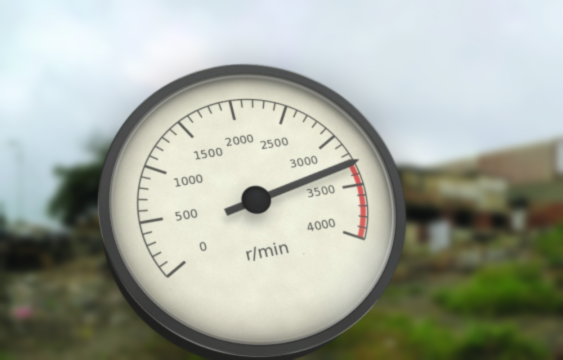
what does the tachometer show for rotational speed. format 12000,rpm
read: 3300,rpm
